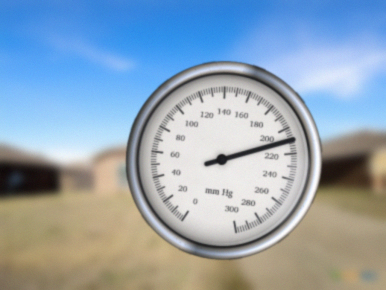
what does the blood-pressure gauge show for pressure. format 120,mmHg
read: 210,mmHg
